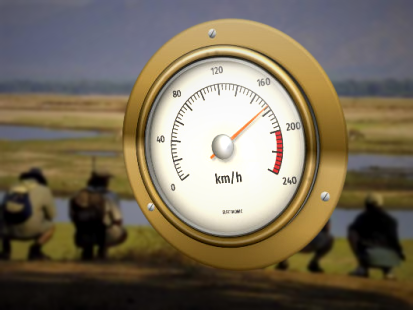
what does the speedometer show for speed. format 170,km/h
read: 176,km/h
